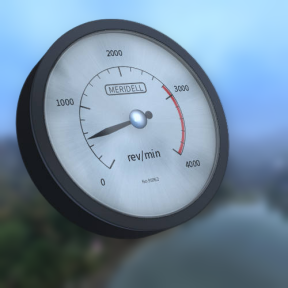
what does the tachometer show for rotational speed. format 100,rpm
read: 500,rpm
